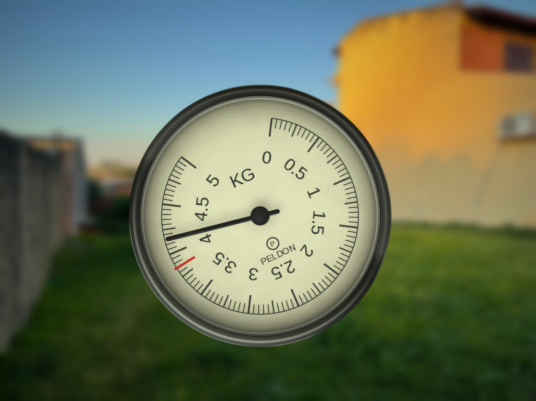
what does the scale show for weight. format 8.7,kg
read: 4.15,kg
